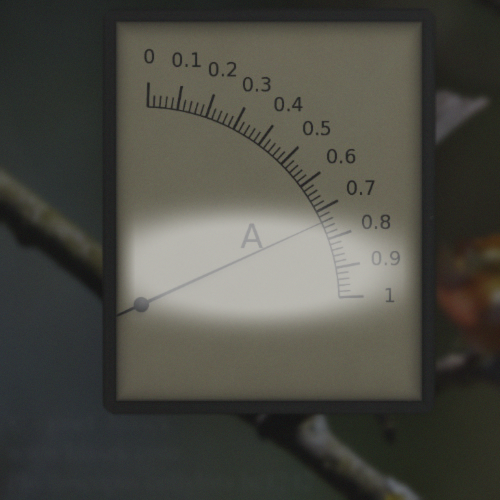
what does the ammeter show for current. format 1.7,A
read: 0.74,A
